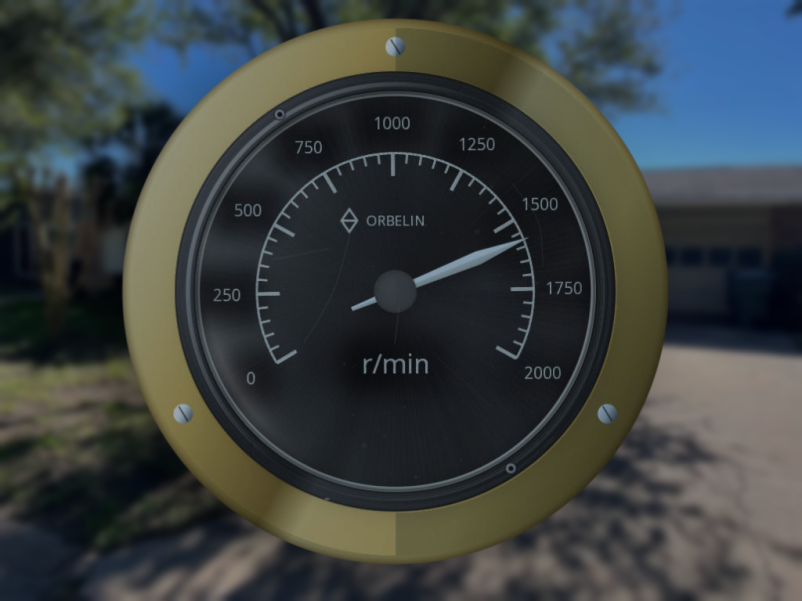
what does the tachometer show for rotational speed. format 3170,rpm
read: 1575,rpm
